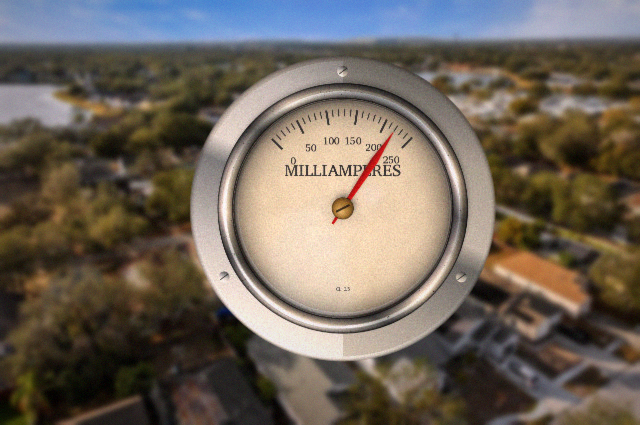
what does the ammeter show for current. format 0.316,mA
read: 220,mA
